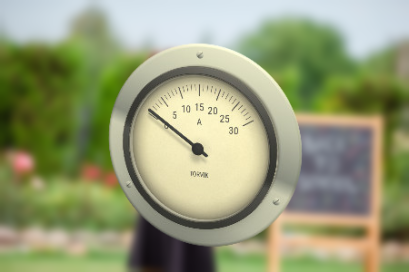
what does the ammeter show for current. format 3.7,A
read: 1,A
